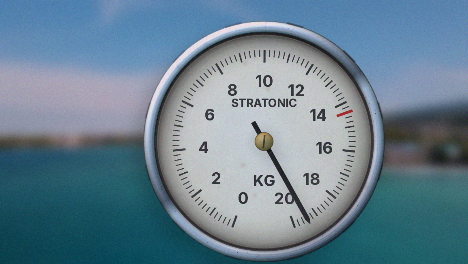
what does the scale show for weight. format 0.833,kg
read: 19.4,kg
